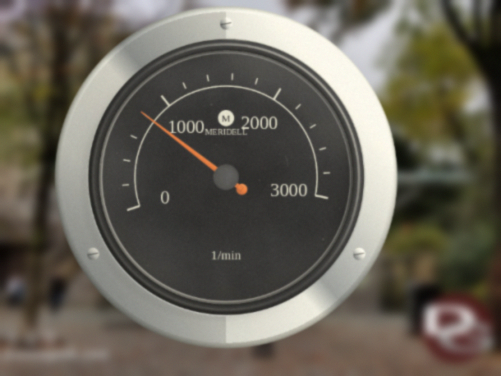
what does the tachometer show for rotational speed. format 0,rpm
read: 800,rpm
